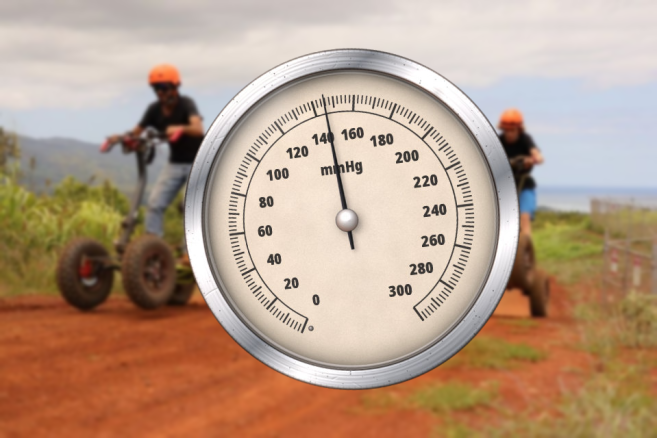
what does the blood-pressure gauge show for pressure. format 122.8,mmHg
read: 146,mmHg
